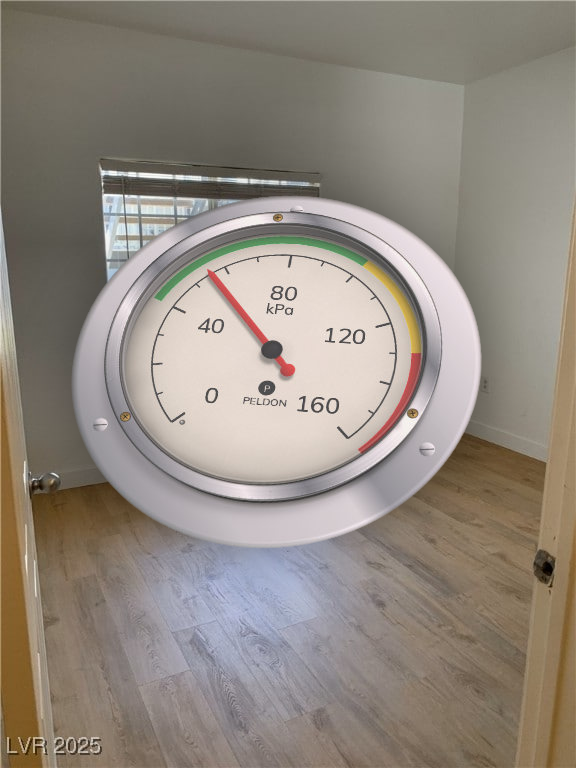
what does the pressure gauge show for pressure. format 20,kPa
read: 55,kPa
